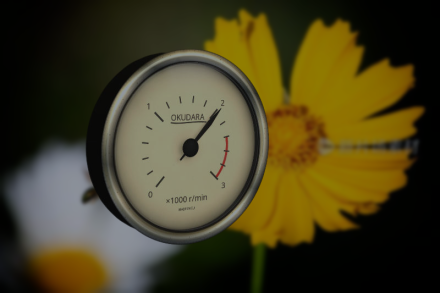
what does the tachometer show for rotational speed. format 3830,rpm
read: 2000,rpm
